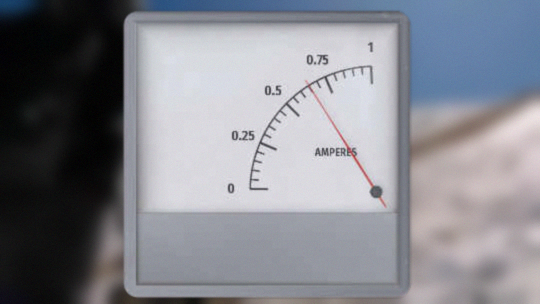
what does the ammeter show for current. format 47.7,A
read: 0.65,A
